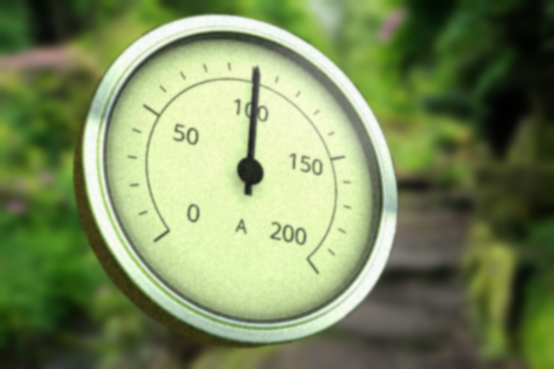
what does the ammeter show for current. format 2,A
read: 100,A
